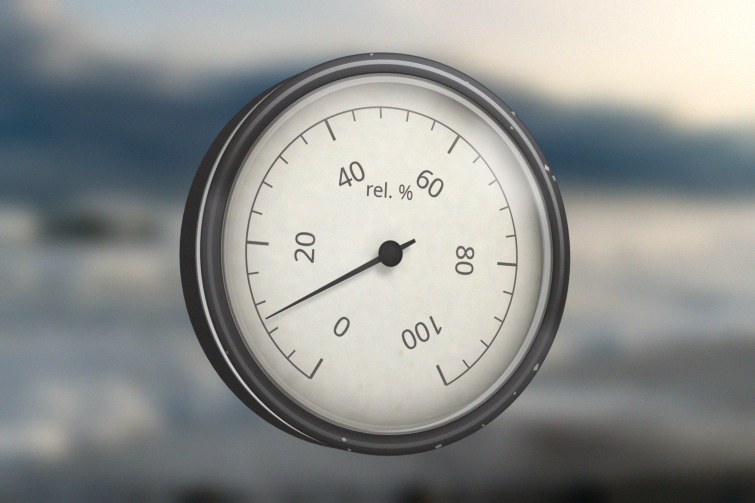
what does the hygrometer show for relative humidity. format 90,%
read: 10,%
